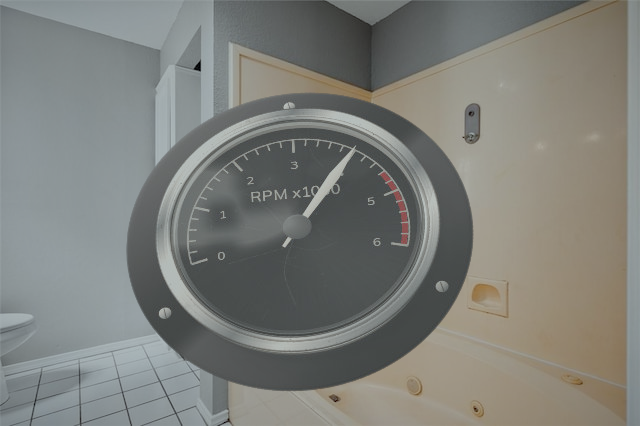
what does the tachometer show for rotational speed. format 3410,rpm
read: 4000,rpm
